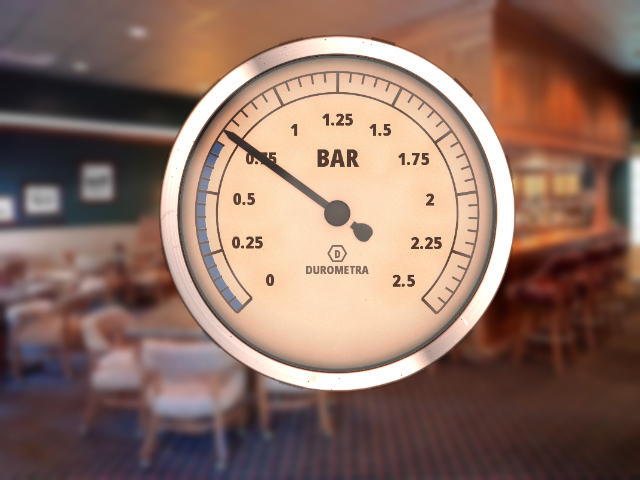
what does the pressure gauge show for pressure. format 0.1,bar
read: 0.75,bar
